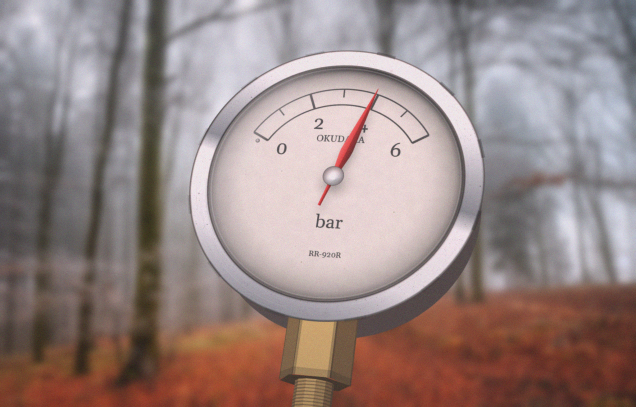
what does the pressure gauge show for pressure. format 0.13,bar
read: 4,bar
